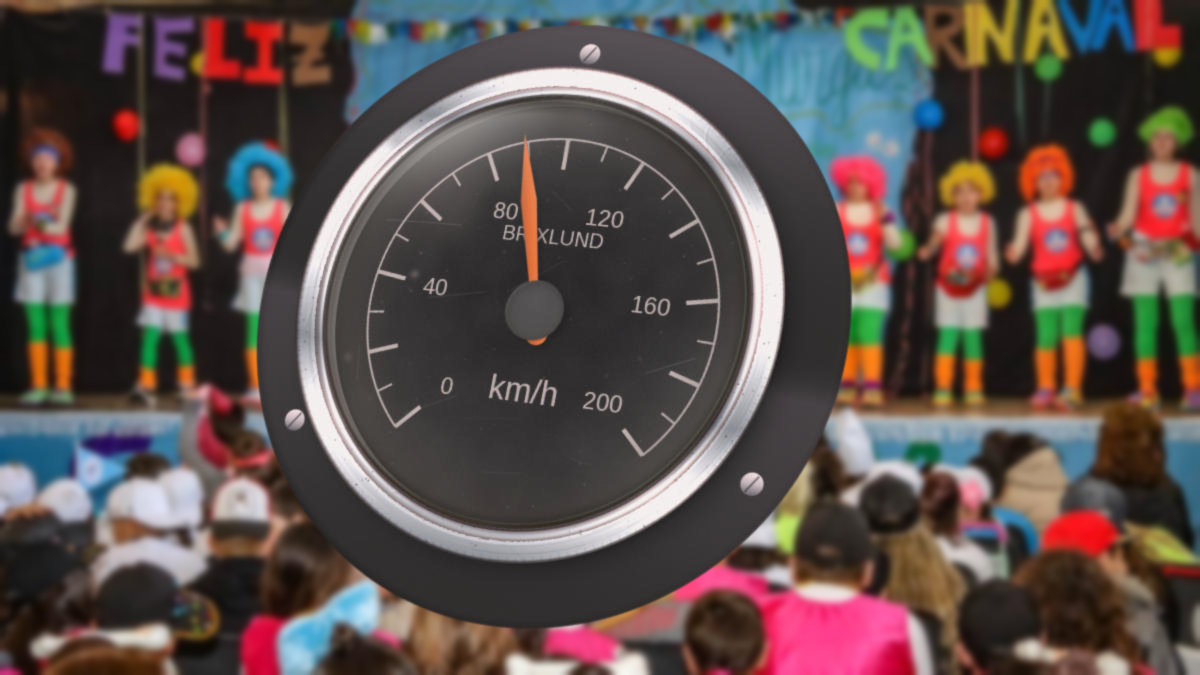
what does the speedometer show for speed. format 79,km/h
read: 90,km/h
